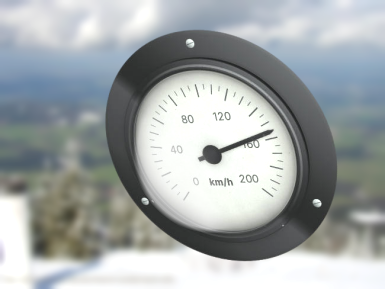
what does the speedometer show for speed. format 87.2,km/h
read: 155,km/h
